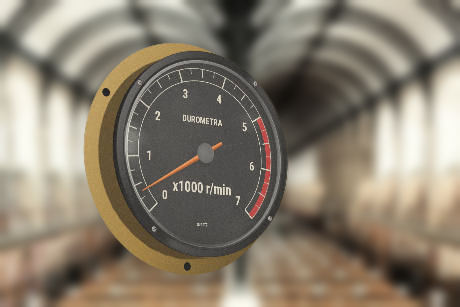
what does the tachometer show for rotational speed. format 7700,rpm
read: 375,rpm
